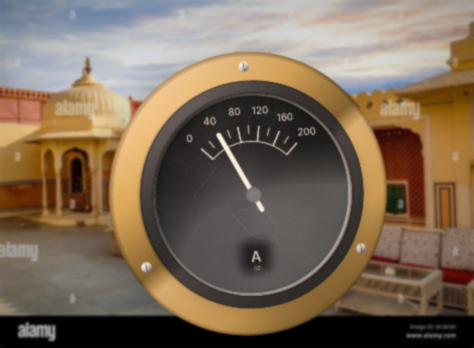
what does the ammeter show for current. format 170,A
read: 40,A
